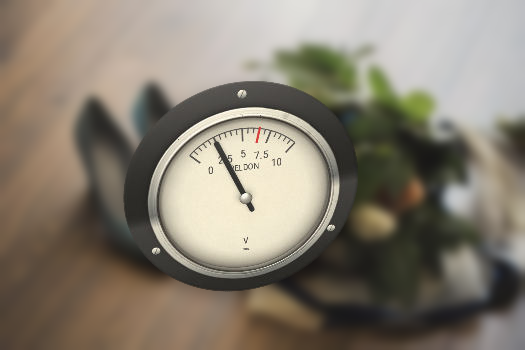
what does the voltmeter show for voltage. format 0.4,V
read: 2.5,V
